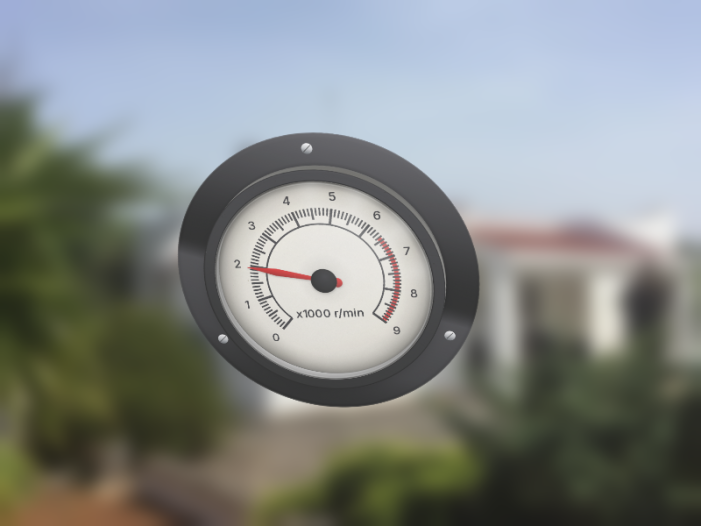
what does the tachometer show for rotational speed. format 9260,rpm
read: 2000,rpm
